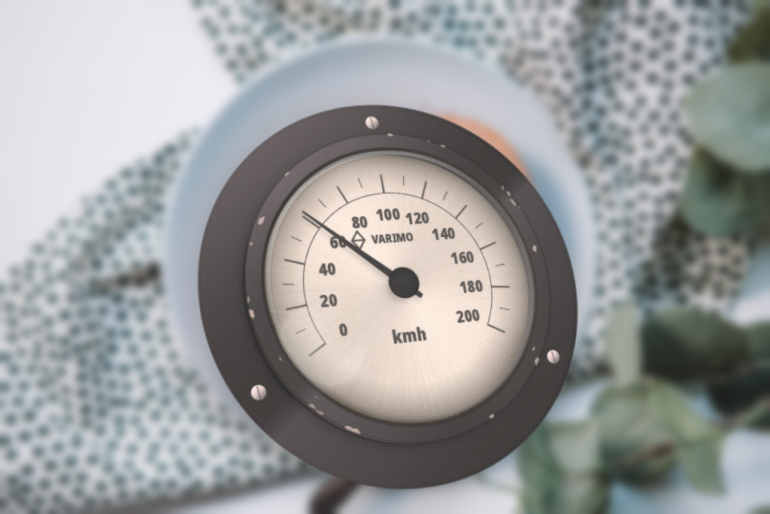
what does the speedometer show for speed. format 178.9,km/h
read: 60,km/h
